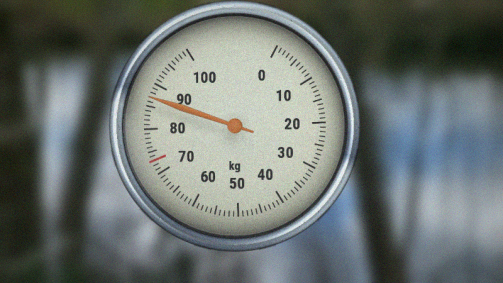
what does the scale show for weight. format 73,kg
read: 87,kg
